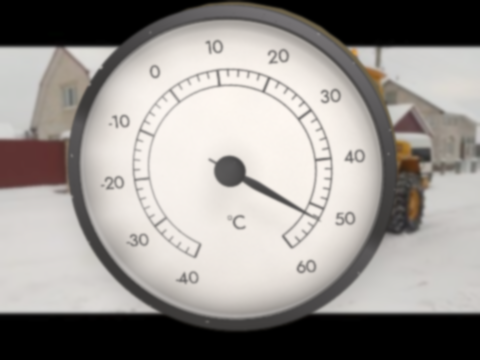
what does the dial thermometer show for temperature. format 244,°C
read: 52,°C
